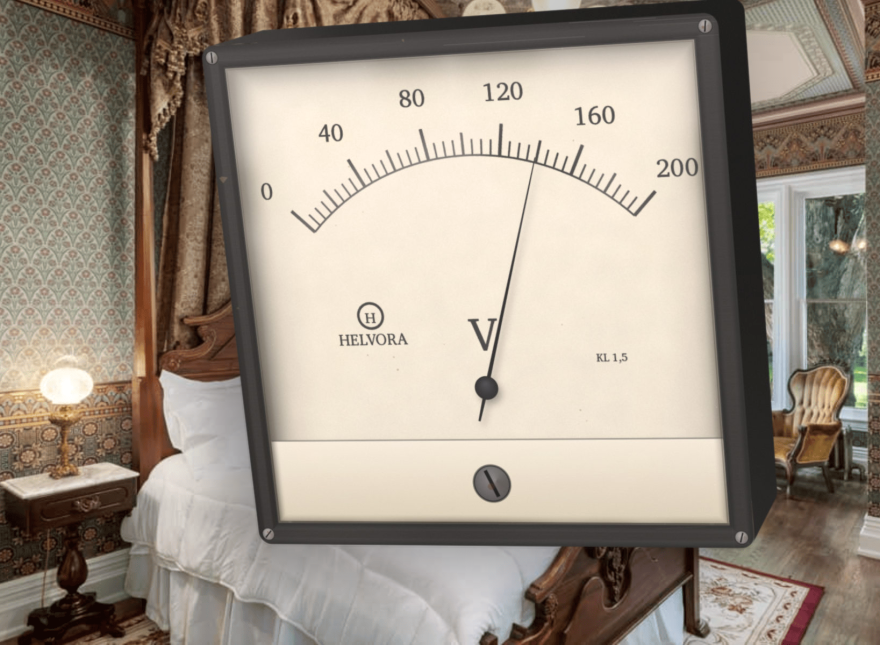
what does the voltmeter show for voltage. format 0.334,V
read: 140,V
